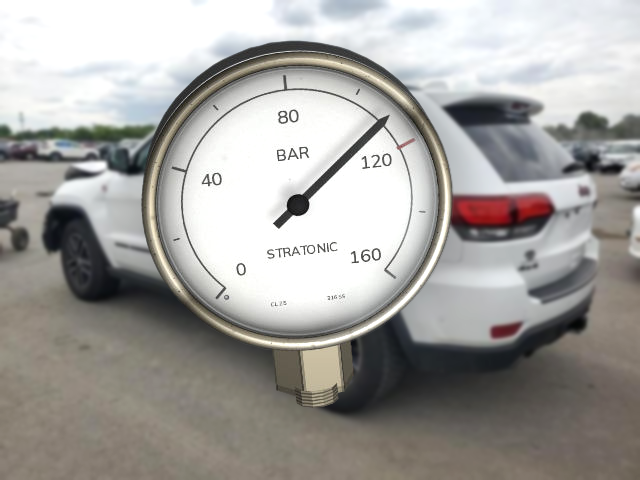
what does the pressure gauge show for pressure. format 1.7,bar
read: 110,bar
